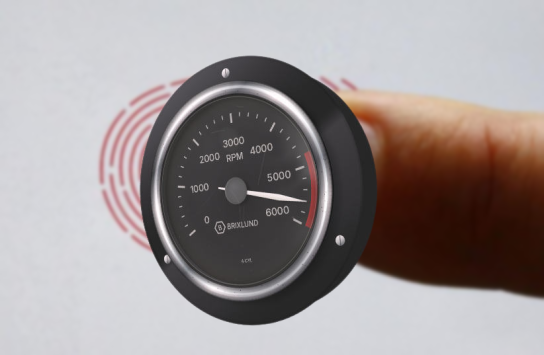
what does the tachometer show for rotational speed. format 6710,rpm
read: 5600,rpm
